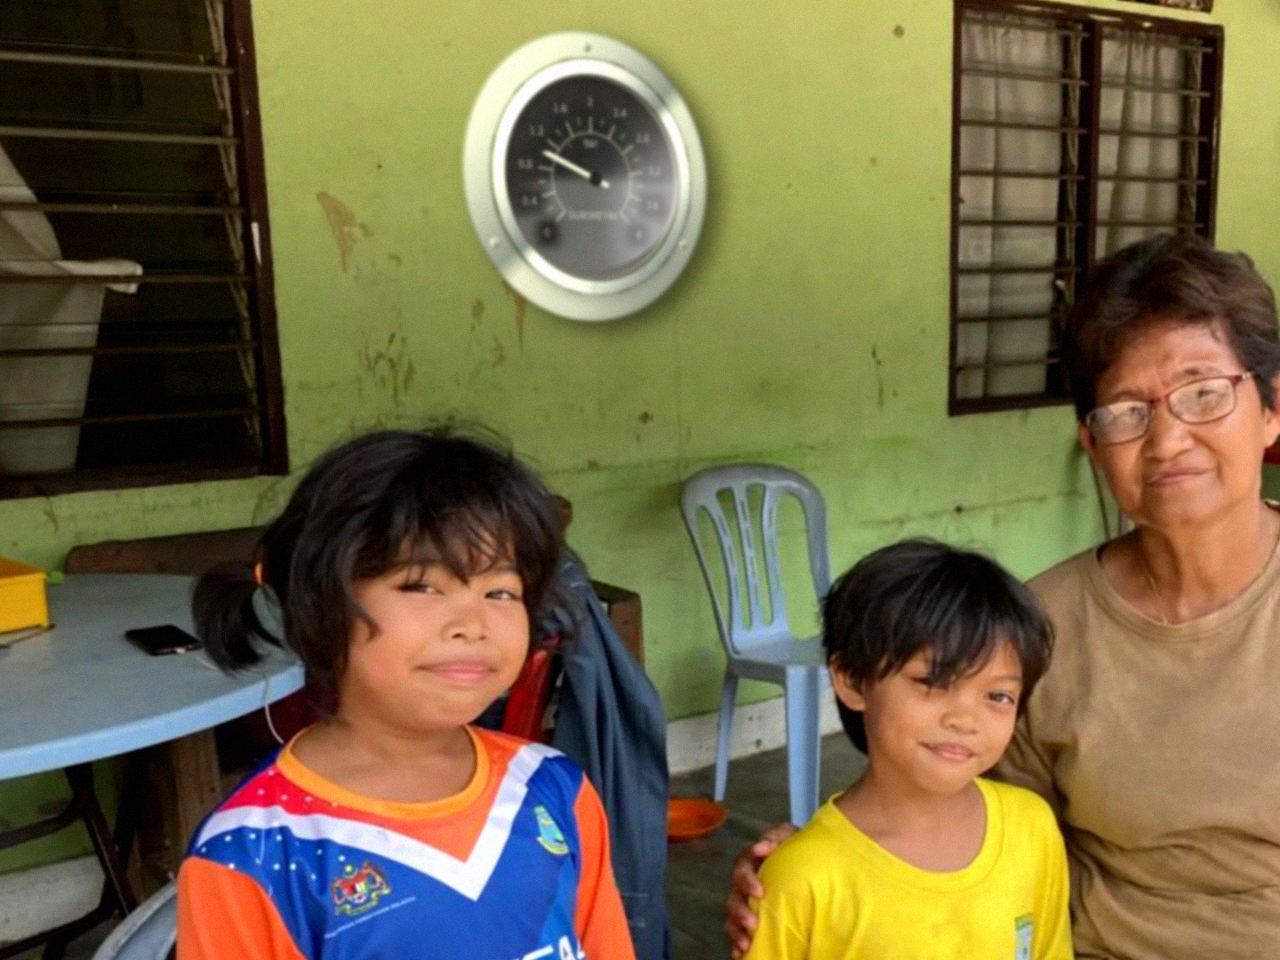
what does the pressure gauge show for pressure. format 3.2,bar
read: 1,bar
